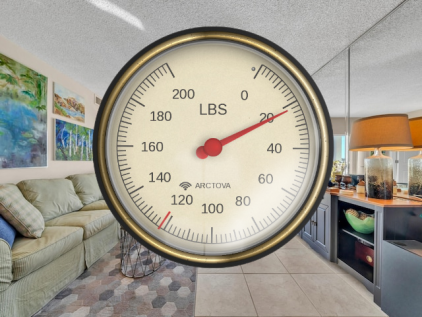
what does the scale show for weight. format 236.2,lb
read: 22,lb
